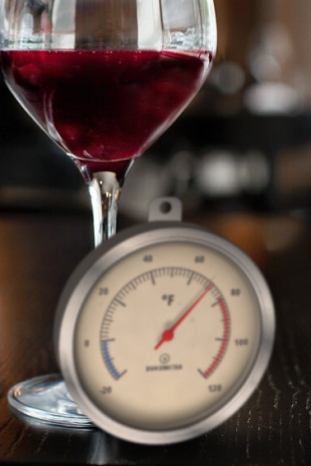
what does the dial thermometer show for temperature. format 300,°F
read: 70,°F
